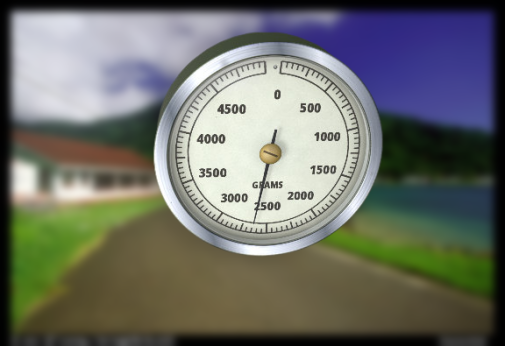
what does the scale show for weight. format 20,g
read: 2650,g
